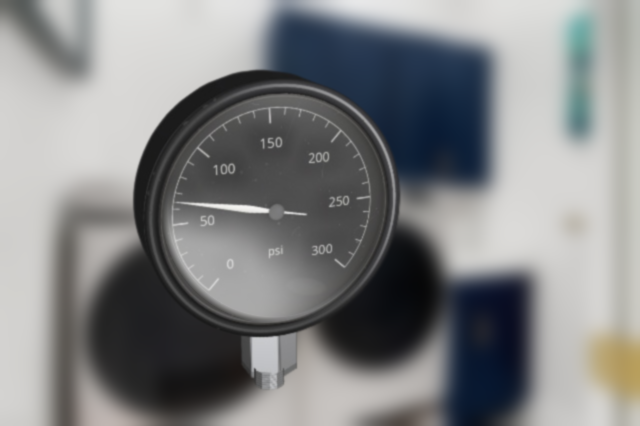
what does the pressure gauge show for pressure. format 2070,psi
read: 65,psi
